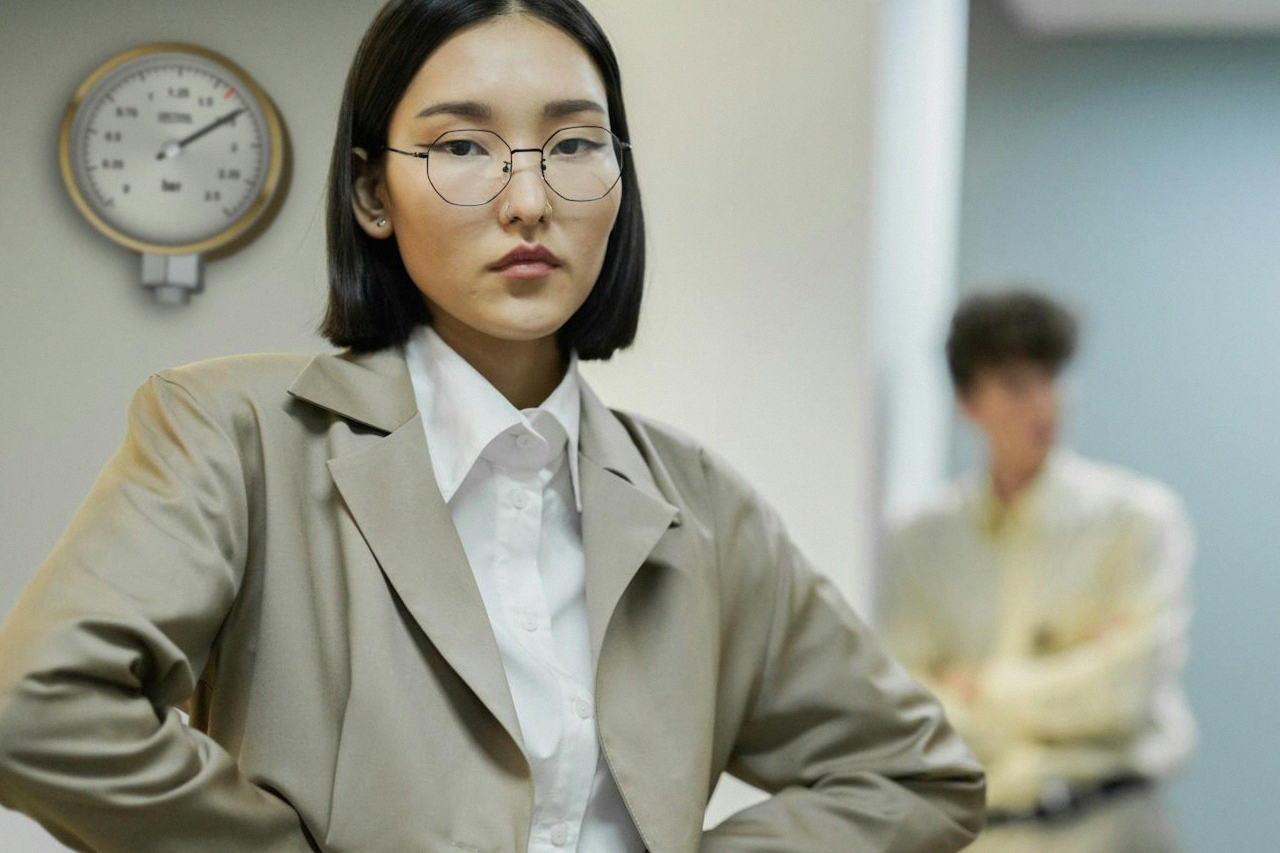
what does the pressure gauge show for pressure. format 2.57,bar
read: 1.75,bar
